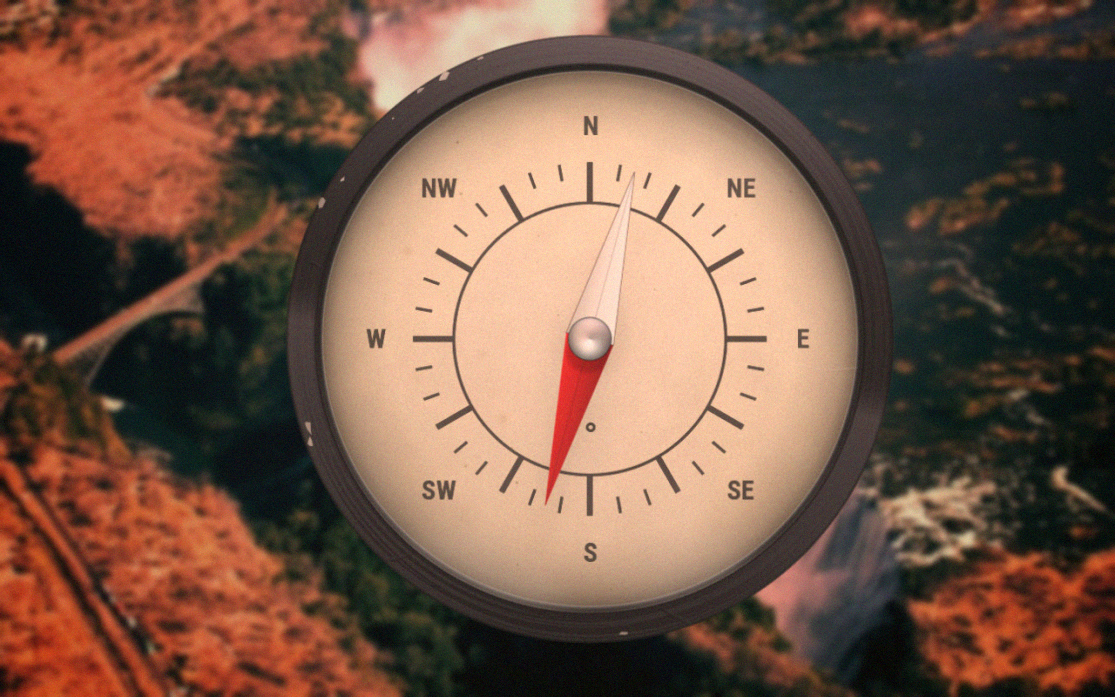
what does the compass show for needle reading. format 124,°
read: 195,°
